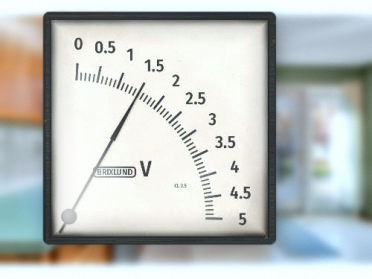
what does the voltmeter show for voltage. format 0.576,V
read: 1.5,V
